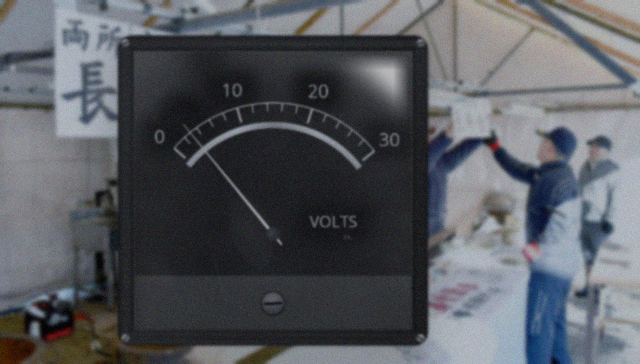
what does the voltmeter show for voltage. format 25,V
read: 3,V
